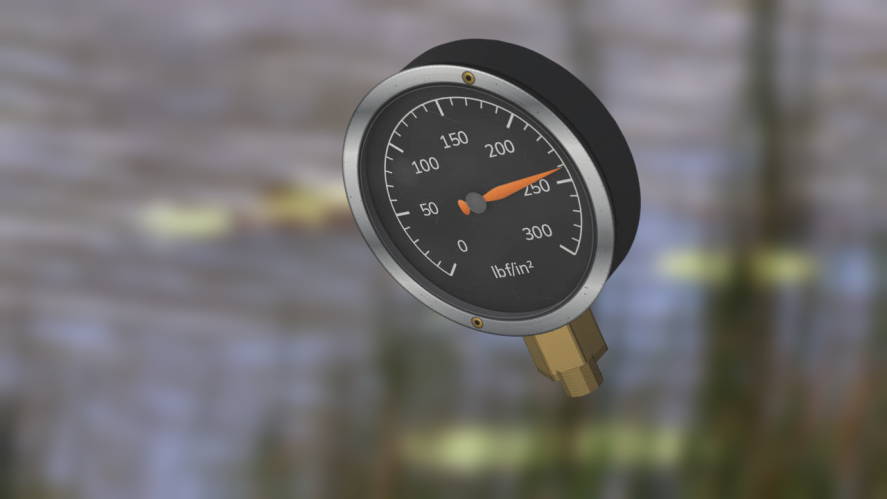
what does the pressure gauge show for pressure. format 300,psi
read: 240,psi
